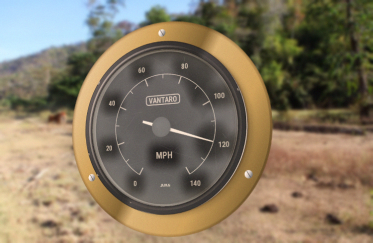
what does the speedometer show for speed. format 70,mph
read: 120,mph
